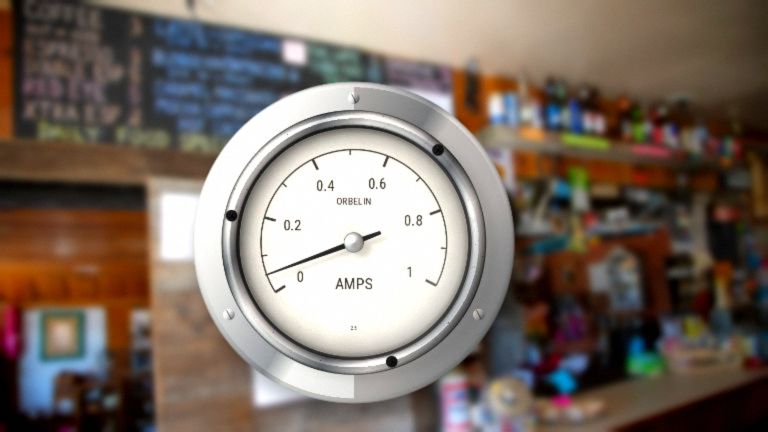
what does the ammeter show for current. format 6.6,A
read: 0.05,A
